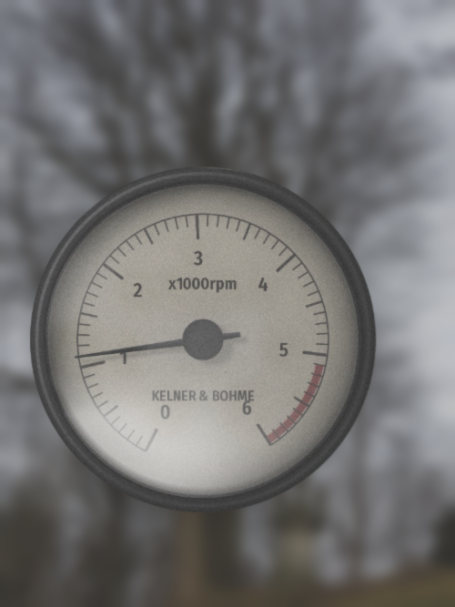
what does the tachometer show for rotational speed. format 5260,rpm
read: 1100,rpm
